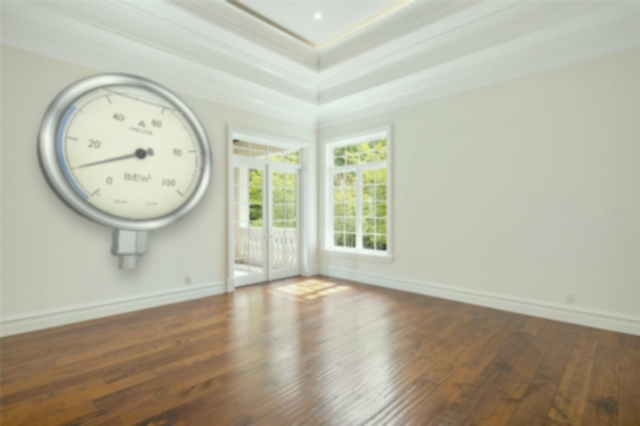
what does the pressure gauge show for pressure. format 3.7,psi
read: 10,psi
